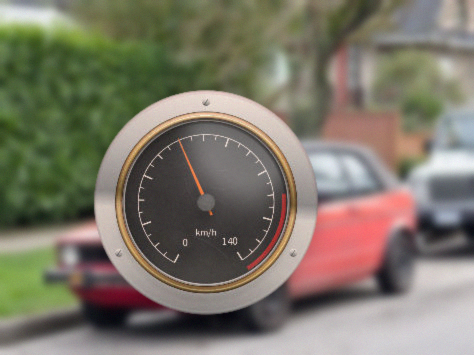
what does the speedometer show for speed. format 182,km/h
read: 60,km/h
